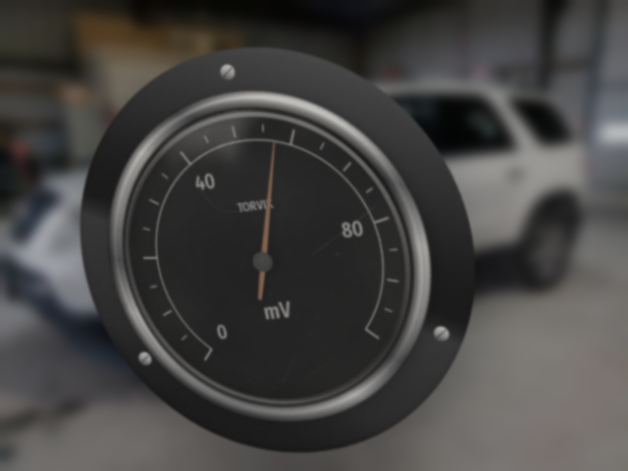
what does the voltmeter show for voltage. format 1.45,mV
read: 57.5,mV
